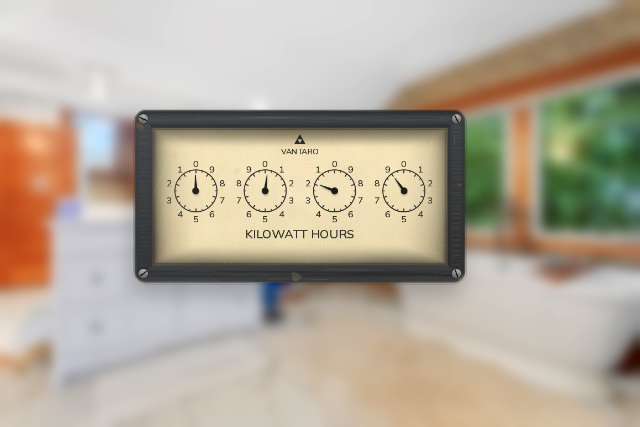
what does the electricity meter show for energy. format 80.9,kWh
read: 19,kWh
